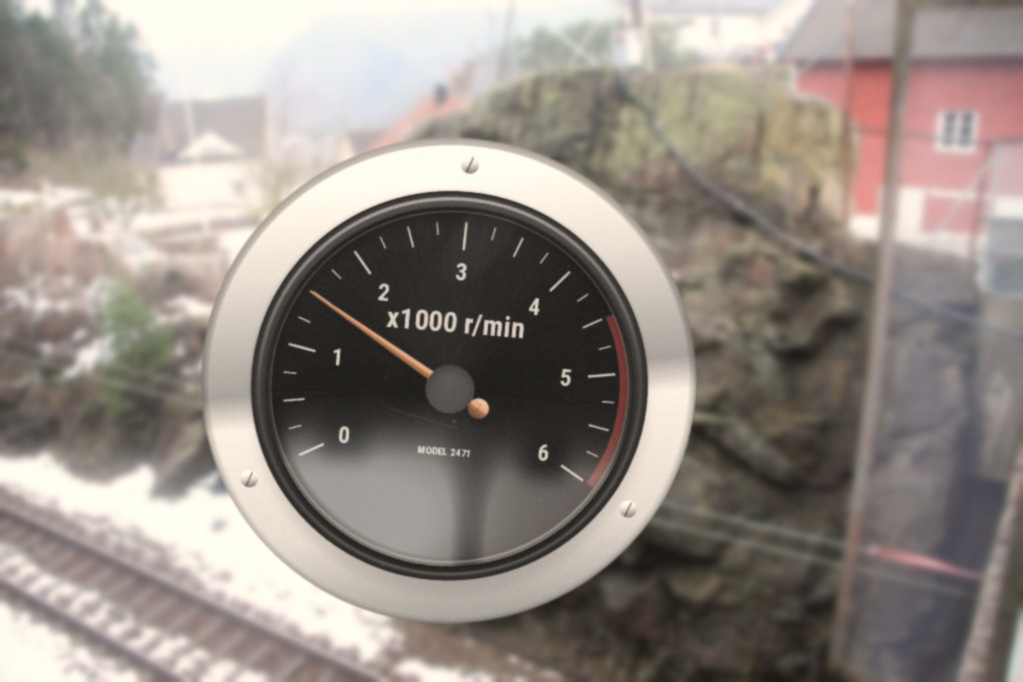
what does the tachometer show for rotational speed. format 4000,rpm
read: 1500,rpm
